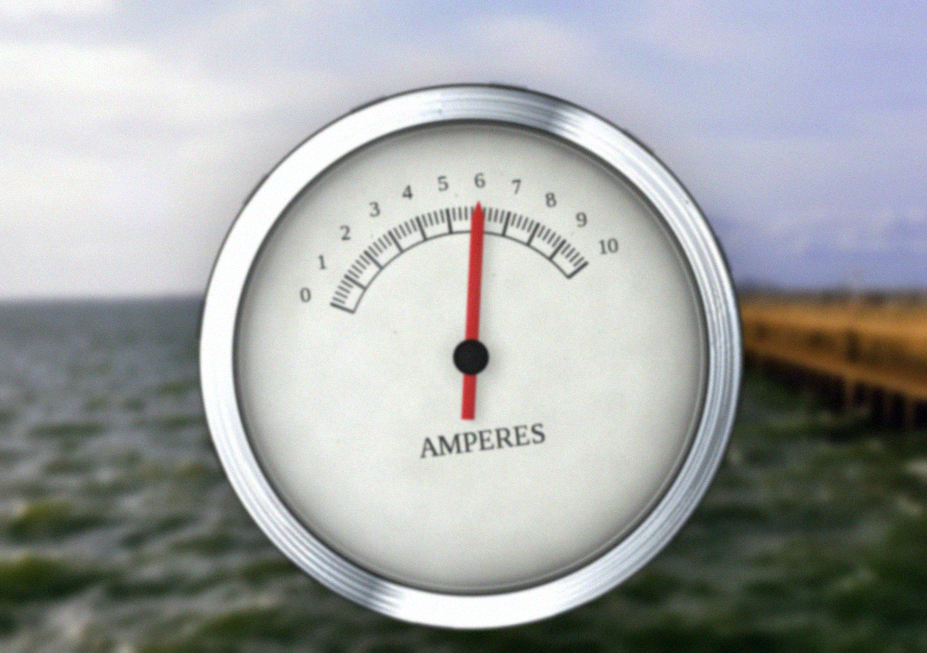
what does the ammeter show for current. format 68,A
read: 6,A
